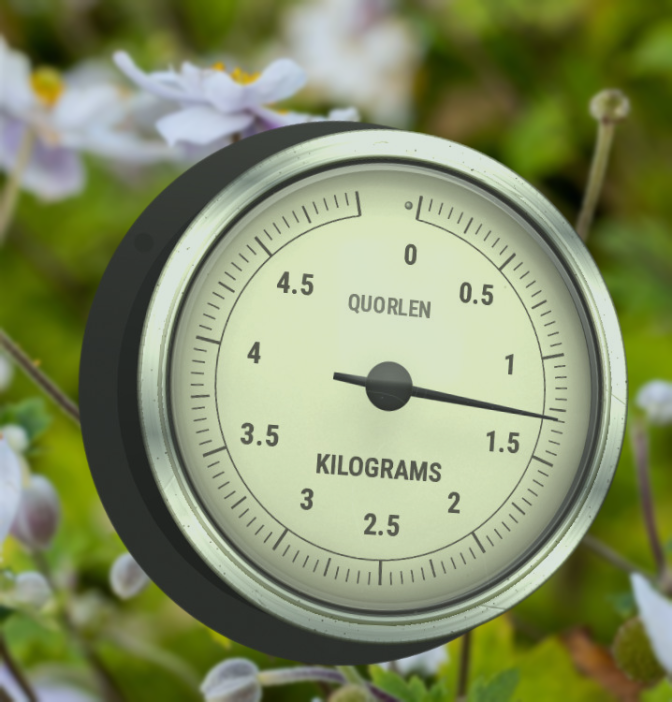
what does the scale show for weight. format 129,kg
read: 1.3,kg
